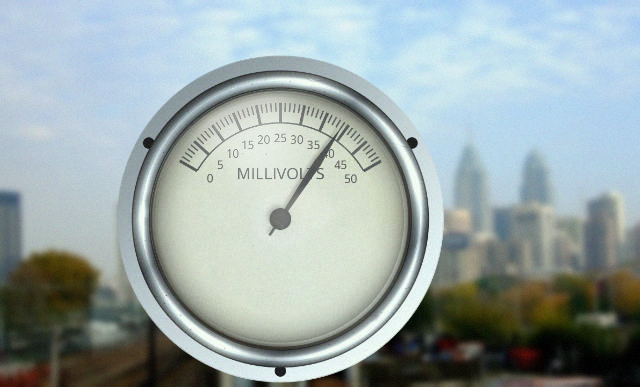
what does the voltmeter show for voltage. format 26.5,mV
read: 39,mV
